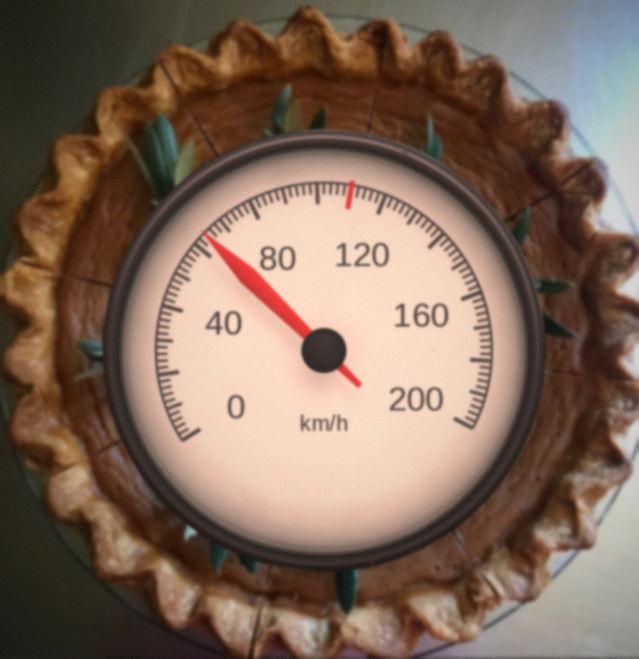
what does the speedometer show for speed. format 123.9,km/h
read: 64,km/h
